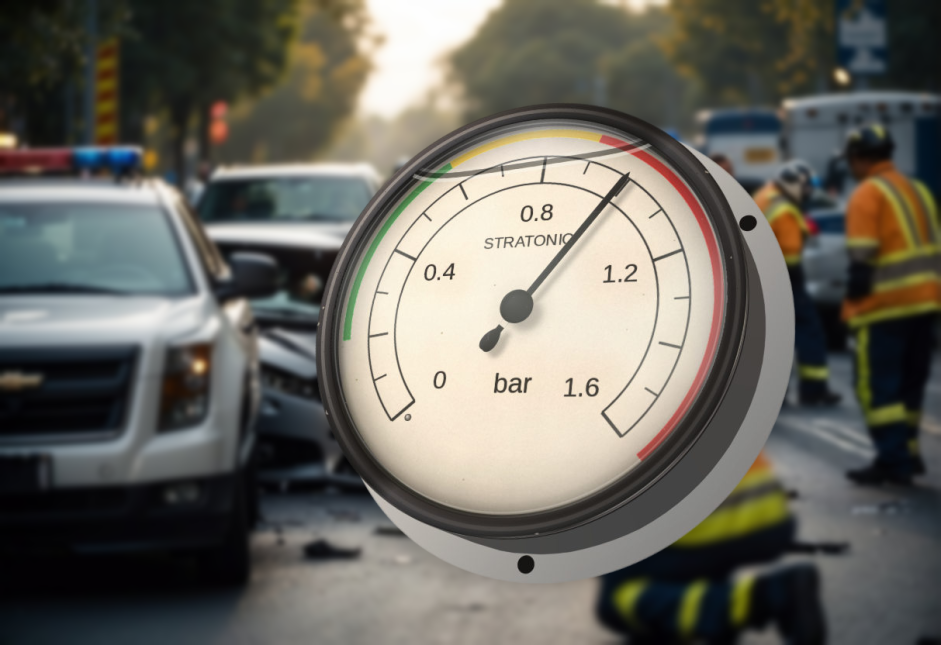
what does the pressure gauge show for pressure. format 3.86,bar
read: 1,bar
